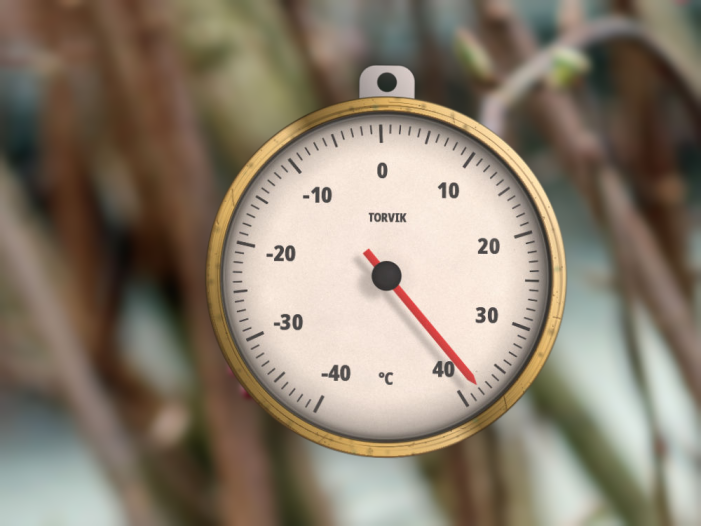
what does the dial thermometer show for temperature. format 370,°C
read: 38,°C
